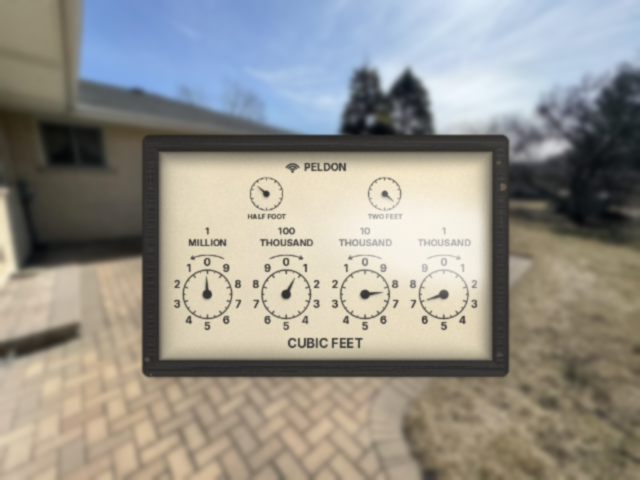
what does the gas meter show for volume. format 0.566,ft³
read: 7700,ft³
